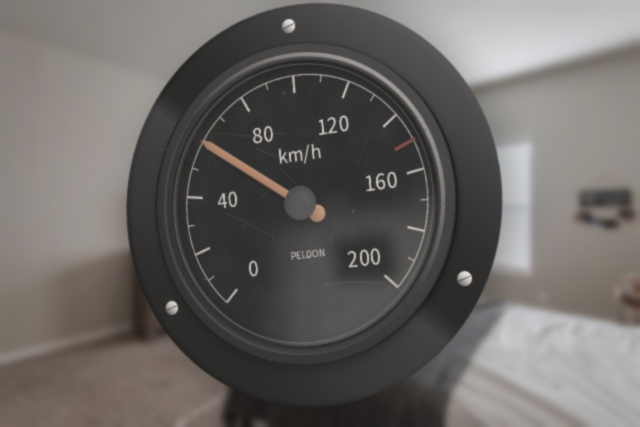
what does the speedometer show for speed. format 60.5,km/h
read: 60,km/h
